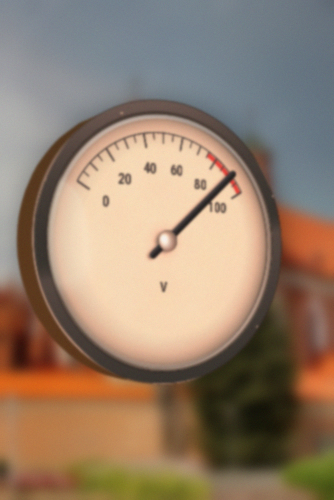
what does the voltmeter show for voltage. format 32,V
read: 90,V
